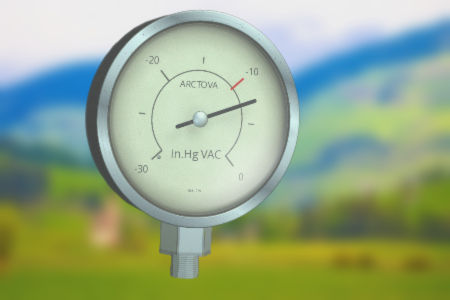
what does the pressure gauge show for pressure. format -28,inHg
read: -7.5,inHg
